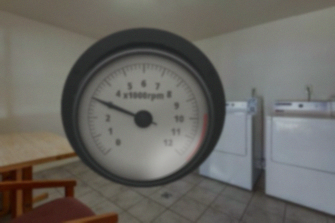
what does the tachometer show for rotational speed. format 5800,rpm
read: 3000,rpm
